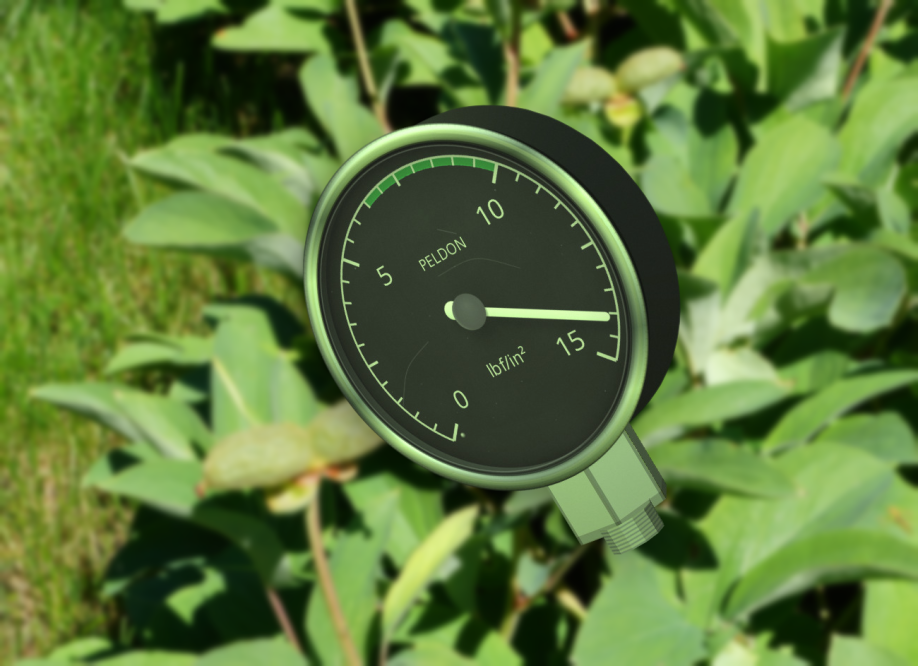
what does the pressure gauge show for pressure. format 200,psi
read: 14,psi
